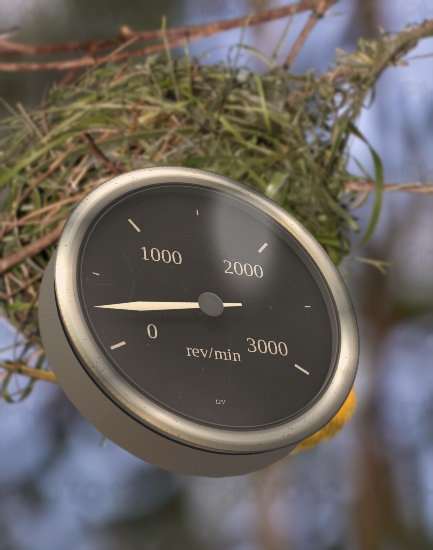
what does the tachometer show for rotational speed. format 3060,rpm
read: 250,rpm
